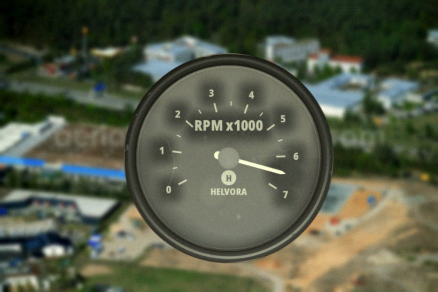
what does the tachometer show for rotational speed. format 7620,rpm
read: 6500,rpm
